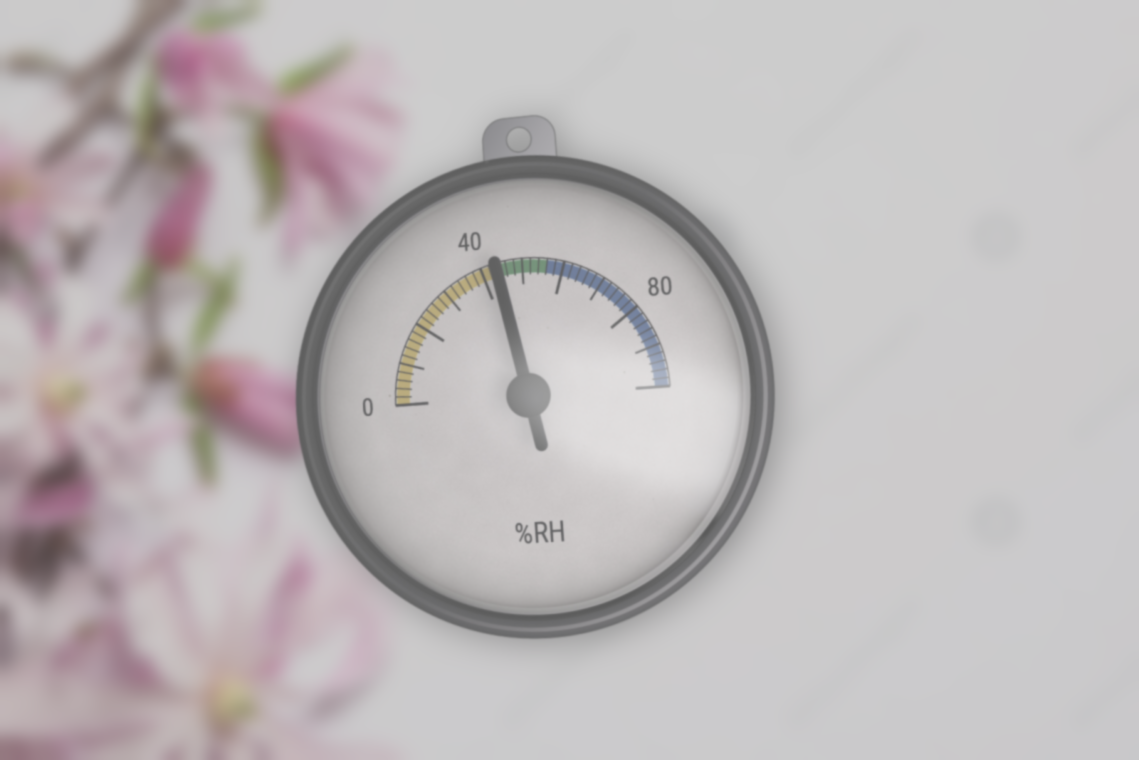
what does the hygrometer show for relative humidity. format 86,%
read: 44,%
